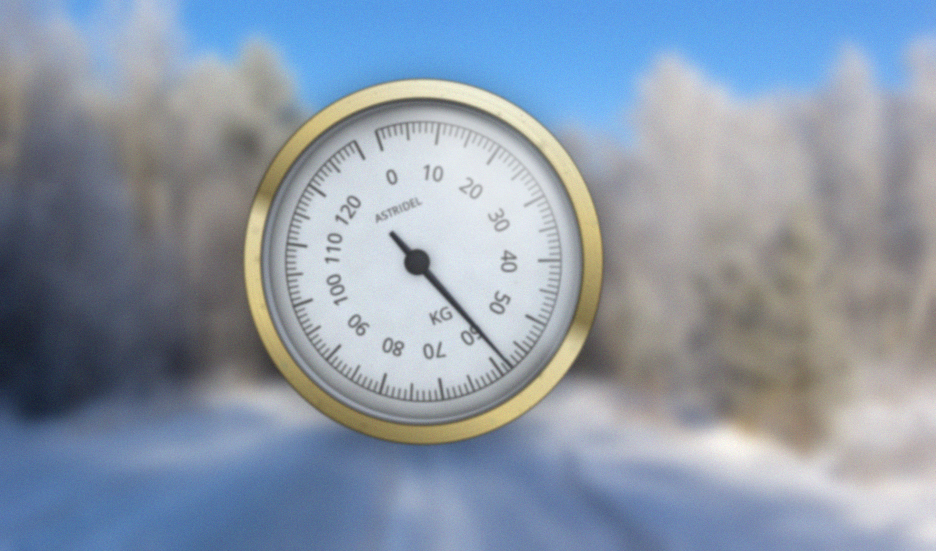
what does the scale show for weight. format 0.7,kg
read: 58,kg
